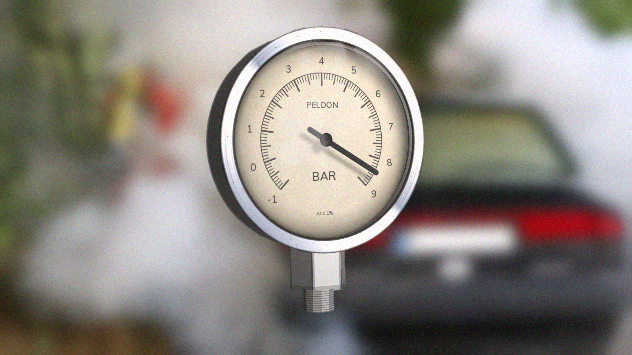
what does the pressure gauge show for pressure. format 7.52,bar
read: 8.5,bar
